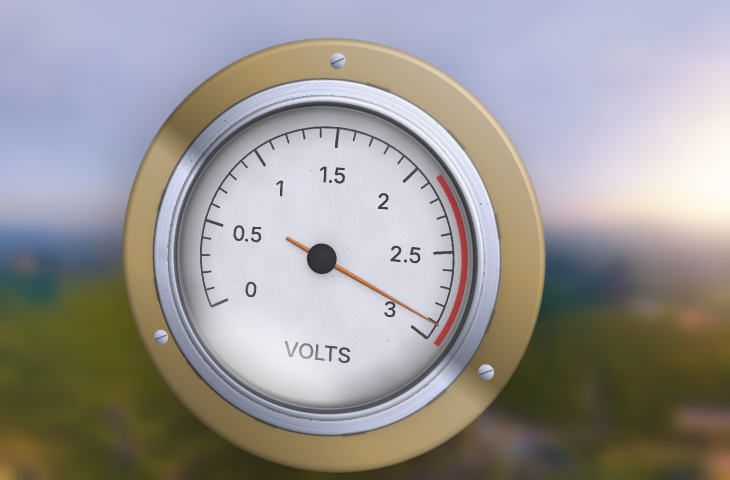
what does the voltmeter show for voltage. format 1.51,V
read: 2.9,V
